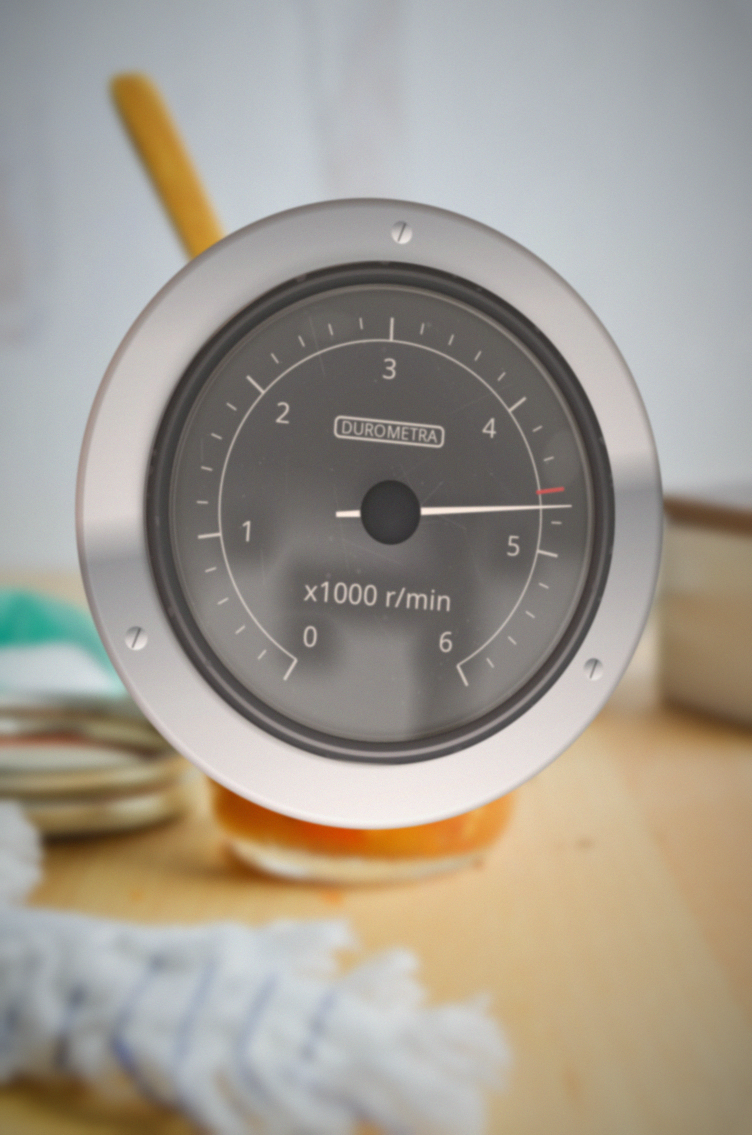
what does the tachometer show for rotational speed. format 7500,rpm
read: 4700,rpm
